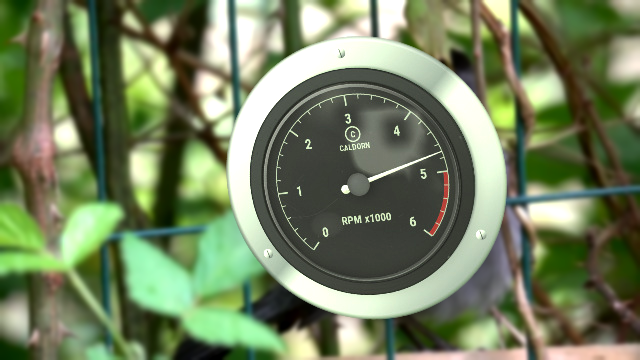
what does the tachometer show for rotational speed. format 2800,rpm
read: 4700,rpm
